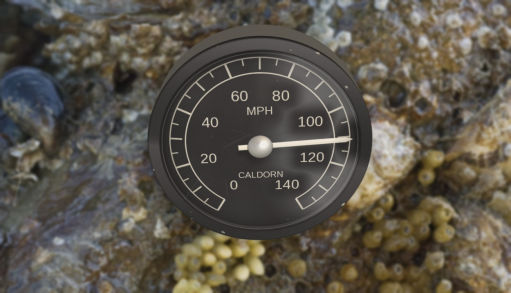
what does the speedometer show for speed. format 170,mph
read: 110,mph
